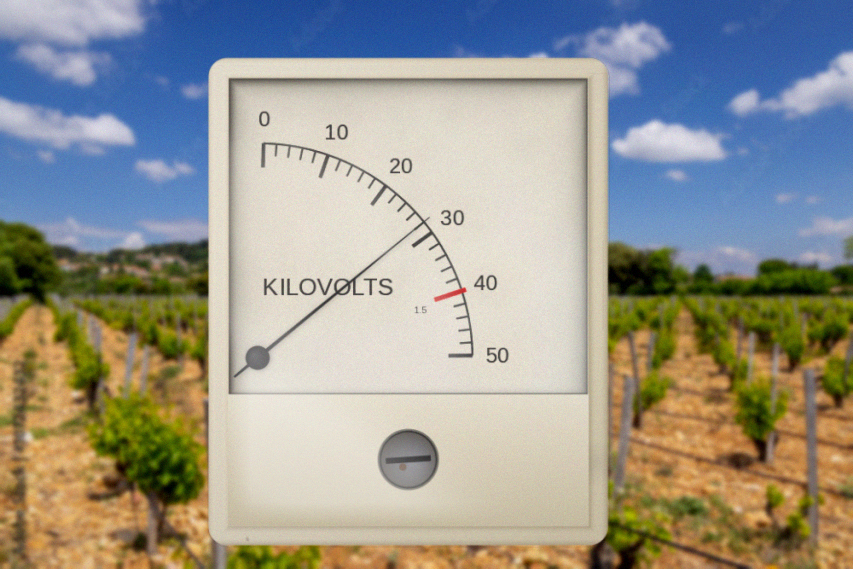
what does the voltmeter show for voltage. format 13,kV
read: 28,kV
